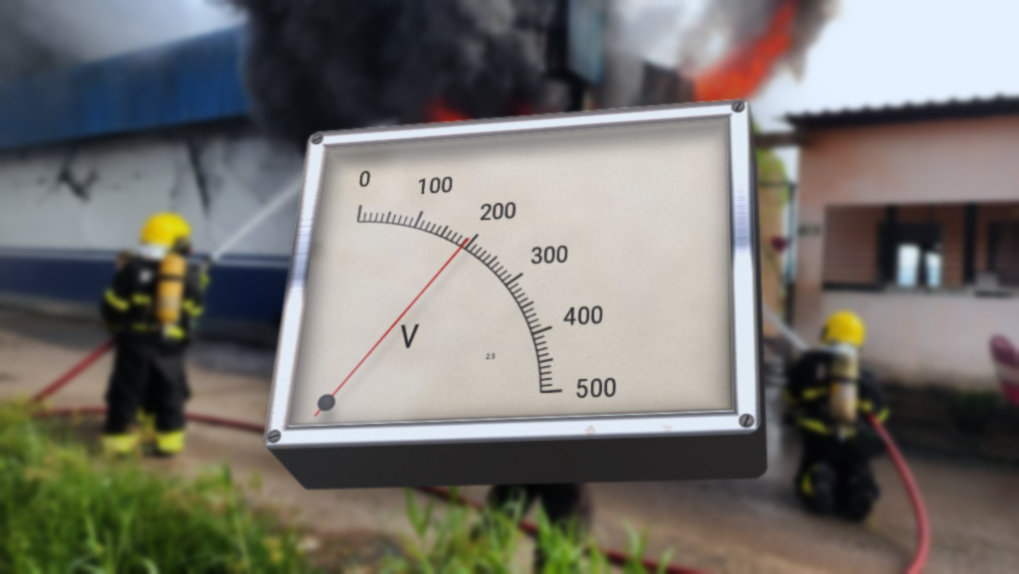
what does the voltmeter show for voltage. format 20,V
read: 200,V
